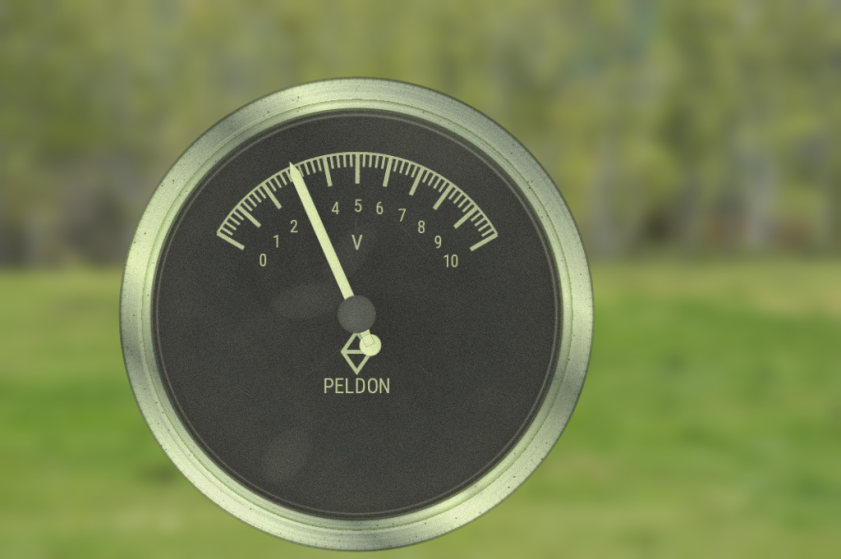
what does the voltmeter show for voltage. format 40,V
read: 3,V
